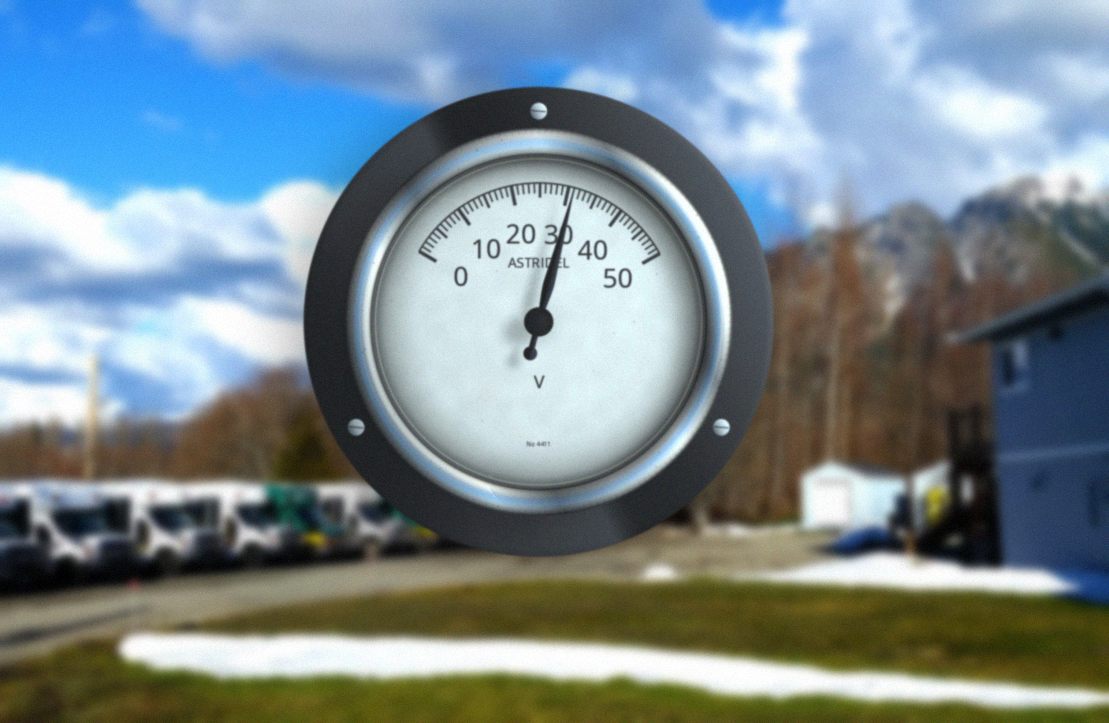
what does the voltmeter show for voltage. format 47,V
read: 31,V
